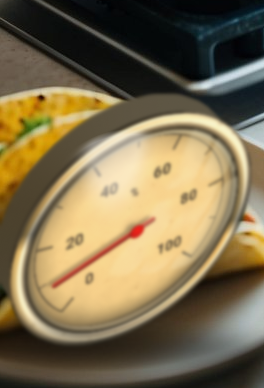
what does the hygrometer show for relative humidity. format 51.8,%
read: 10,%
